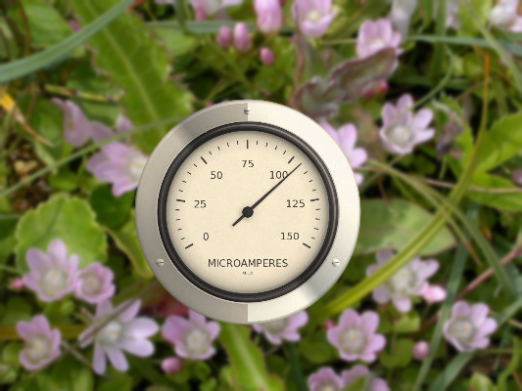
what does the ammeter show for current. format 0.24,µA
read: 105,µA
